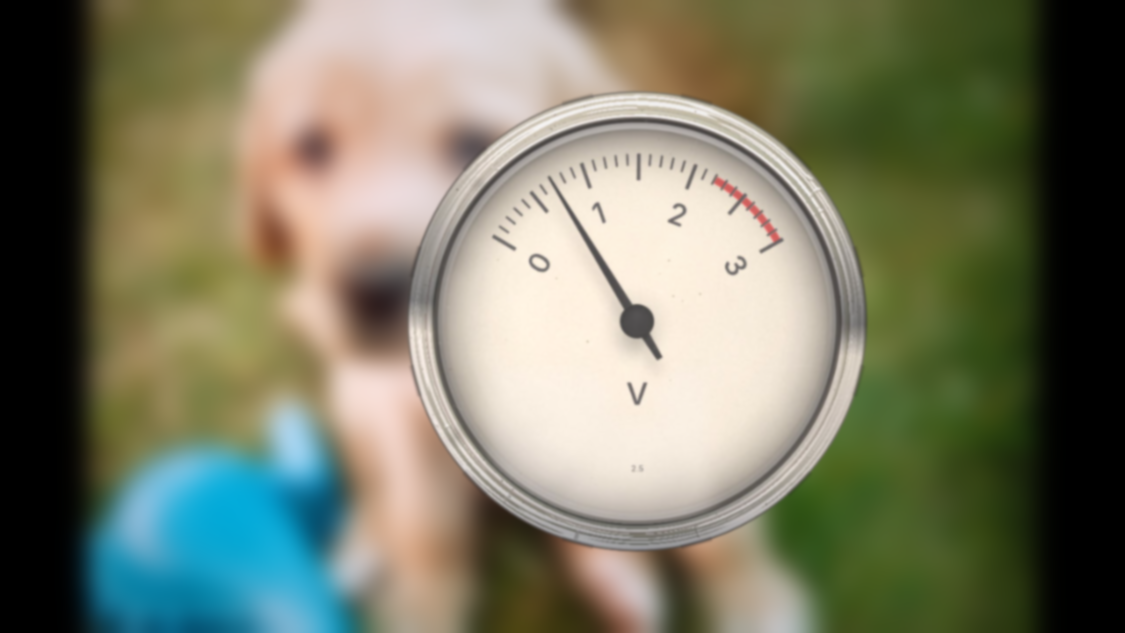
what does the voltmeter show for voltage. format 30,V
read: 0.7,V
